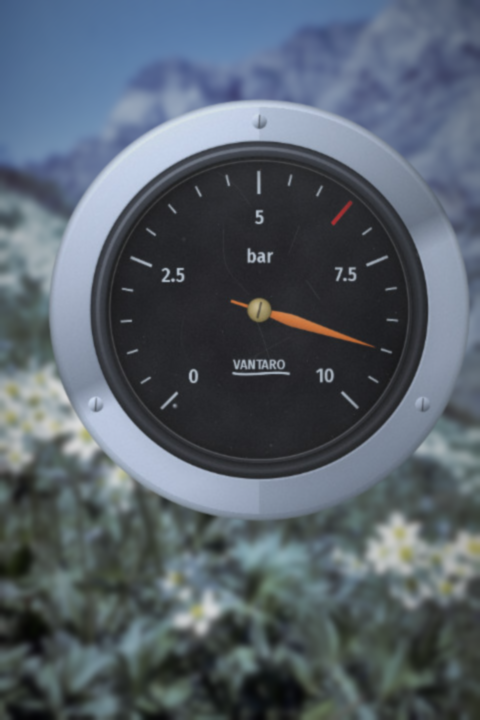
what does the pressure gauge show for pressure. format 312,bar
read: 9,bar
